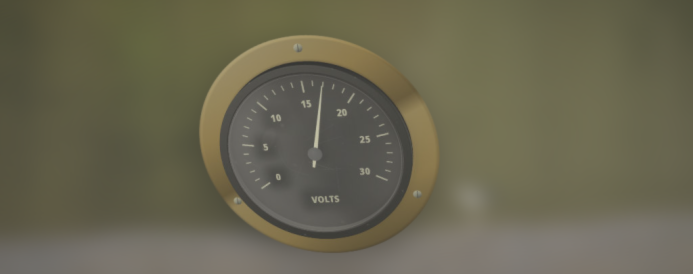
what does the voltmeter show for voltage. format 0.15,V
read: 17,V
